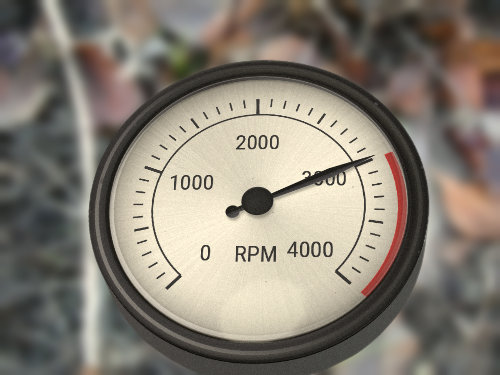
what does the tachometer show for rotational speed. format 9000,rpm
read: 3000,rpm
